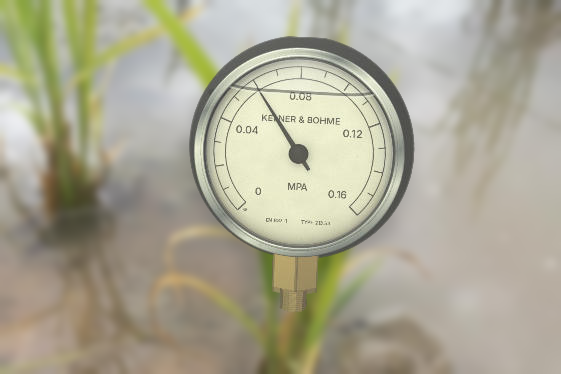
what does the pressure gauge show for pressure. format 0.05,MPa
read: 0.06,MPa
